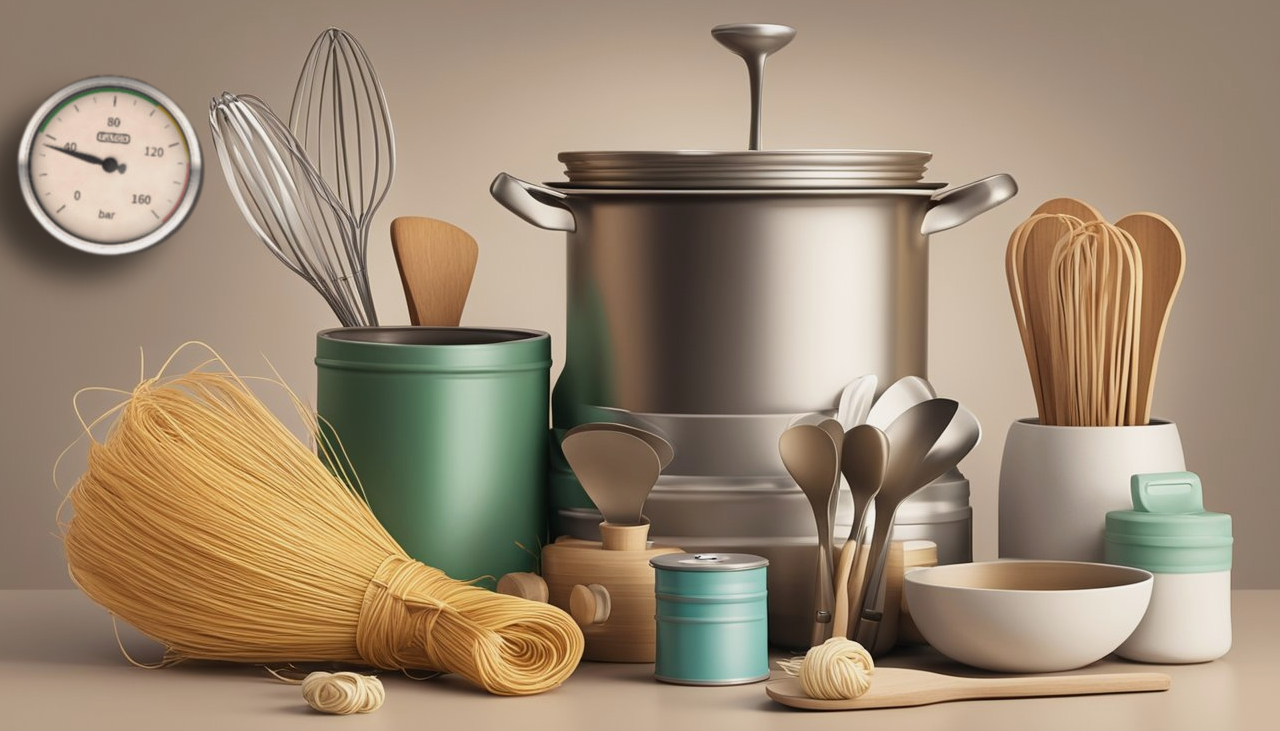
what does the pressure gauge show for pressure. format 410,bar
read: 35,bar
